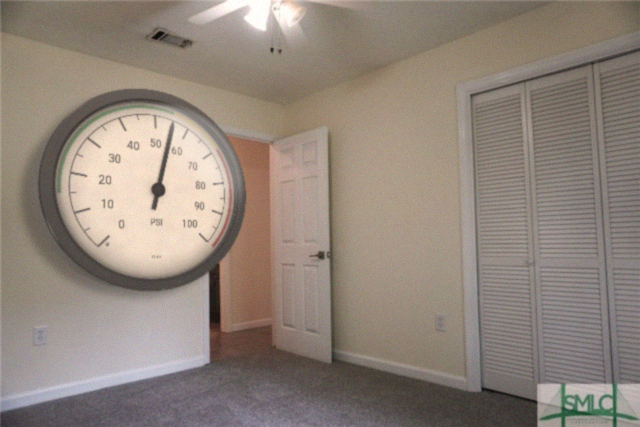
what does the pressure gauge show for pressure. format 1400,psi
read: 55,psi
